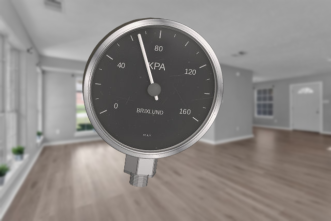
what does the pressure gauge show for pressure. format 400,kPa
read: 65,kPa
